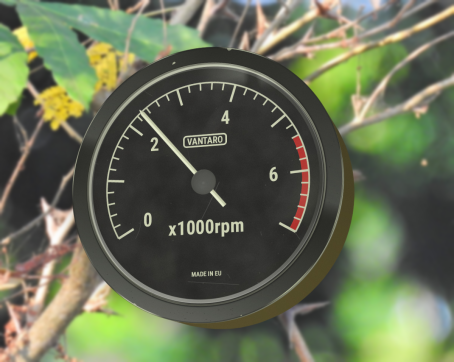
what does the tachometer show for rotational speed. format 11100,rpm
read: 2300,rpm
